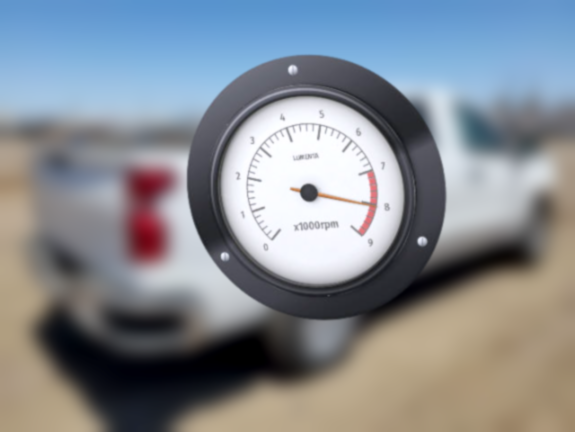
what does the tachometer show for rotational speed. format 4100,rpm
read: 8000,rpm
